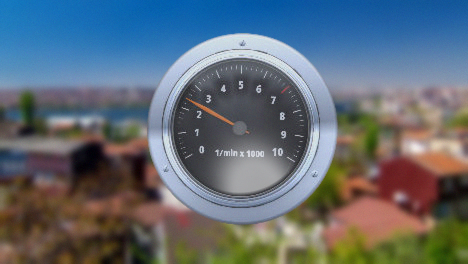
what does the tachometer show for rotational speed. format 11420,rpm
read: 2400,rpm
